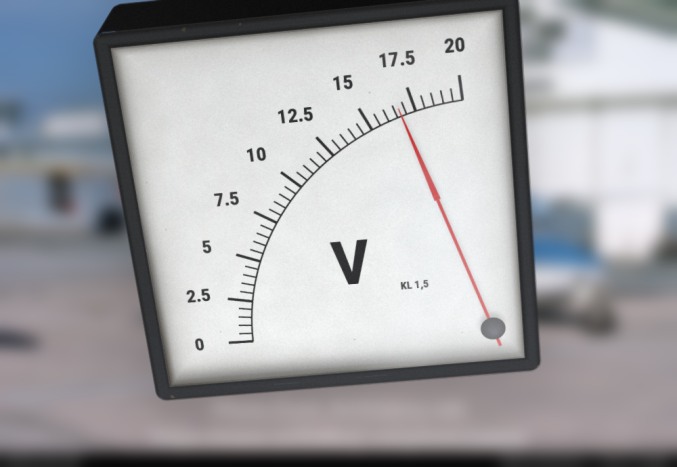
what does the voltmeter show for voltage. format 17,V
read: 16.75,V
